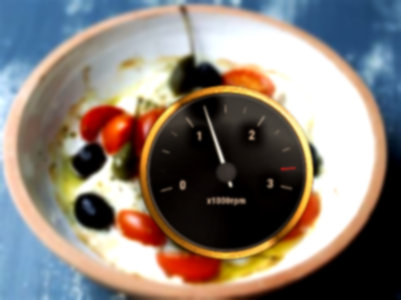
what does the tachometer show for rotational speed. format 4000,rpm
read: 1250,rpm
